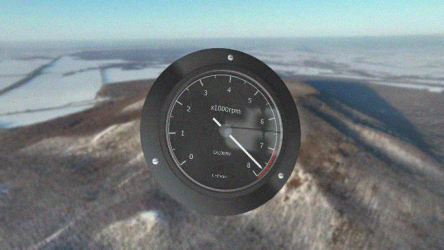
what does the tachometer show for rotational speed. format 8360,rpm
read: 7750,rpm
